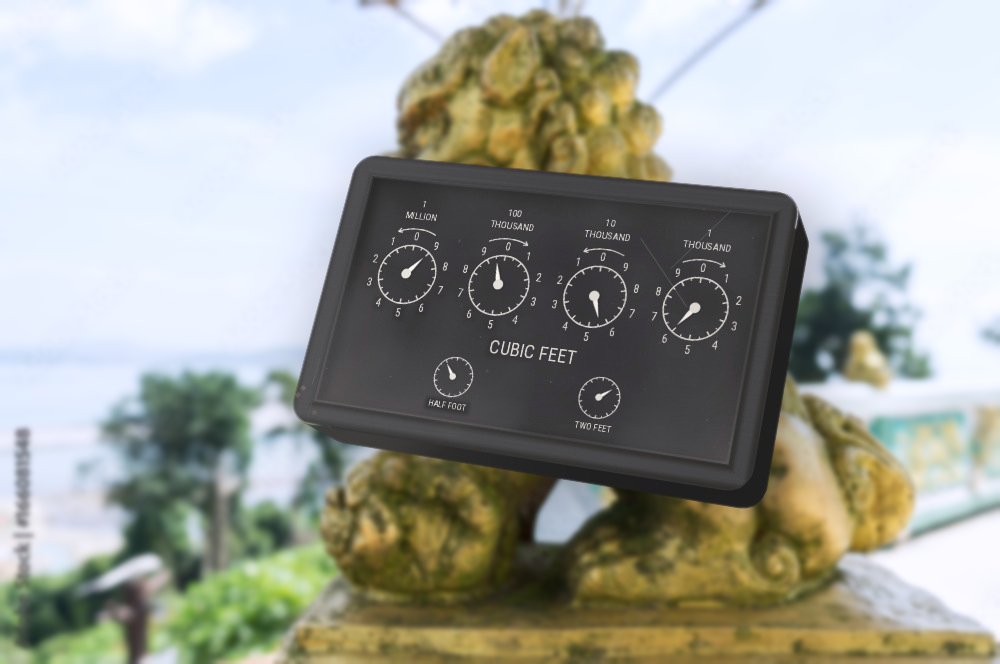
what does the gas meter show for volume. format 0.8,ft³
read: 895600,ft³
